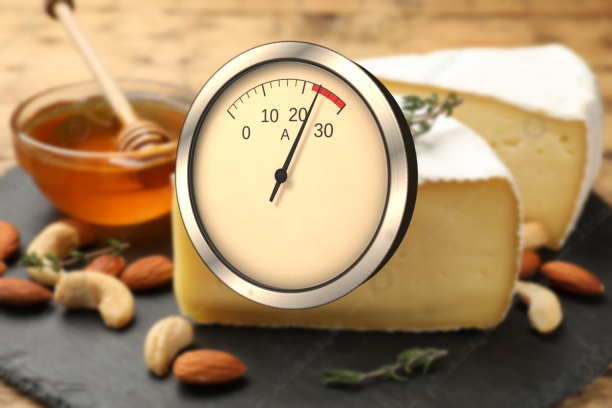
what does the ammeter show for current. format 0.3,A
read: 24,A
